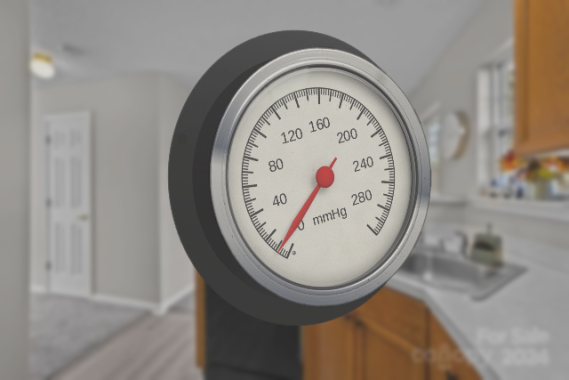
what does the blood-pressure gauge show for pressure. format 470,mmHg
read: 10,mmHg
